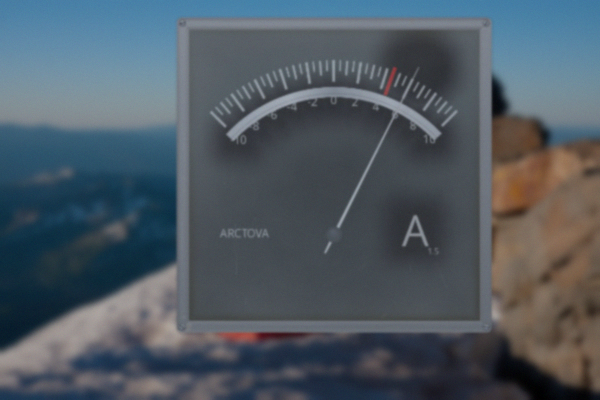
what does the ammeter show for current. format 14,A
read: 6,A
